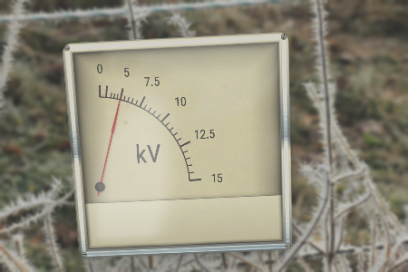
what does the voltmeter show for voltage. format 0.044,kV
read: 5,kV
